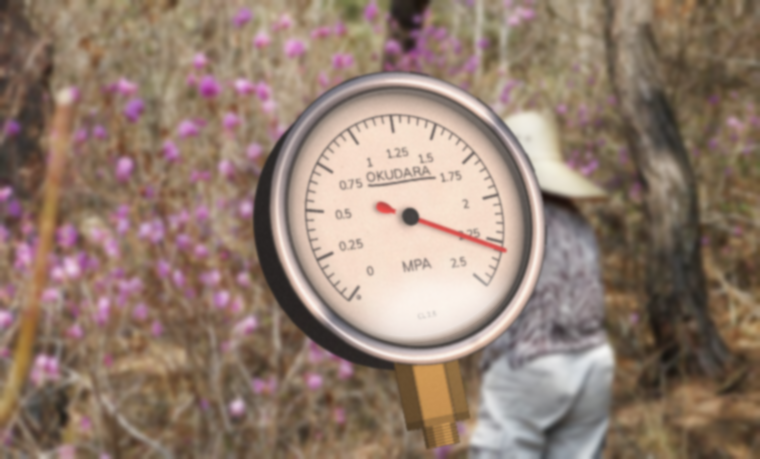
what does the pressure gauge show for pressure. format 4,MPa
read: 2.3,MPa
